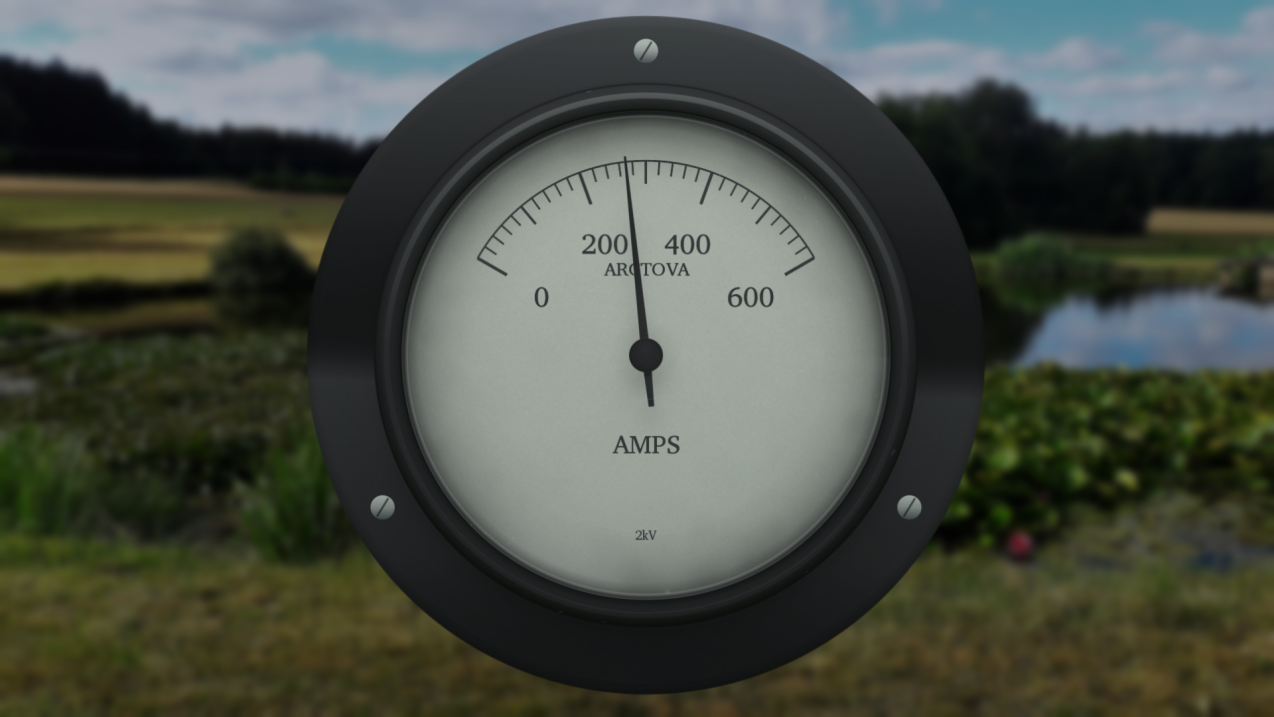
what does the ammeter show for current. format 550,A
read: 270,A
